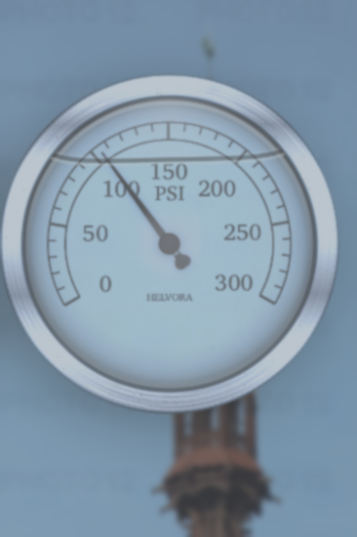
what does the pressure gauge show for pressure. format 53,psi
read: 105,psi
